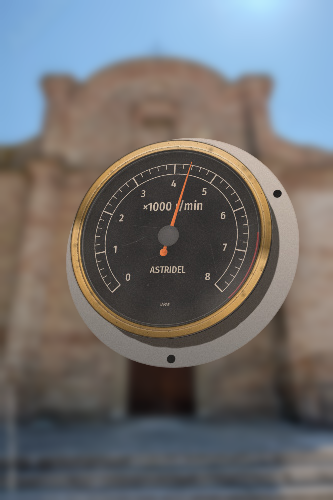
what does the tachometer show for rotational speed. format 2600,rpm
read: 4400,rpm
